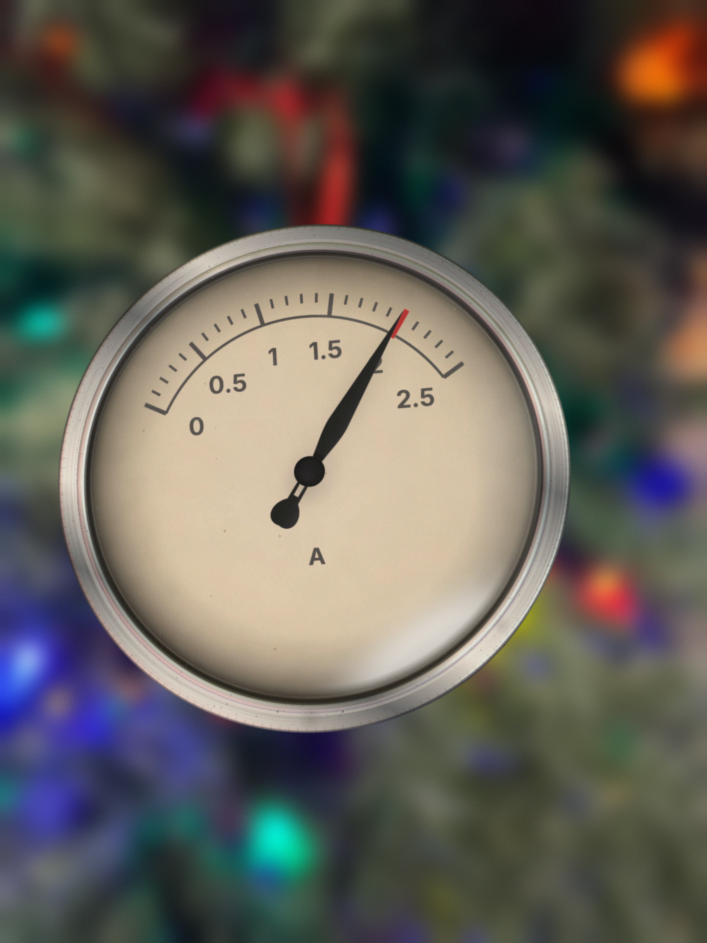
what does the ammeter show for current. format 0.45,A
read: 2,A
